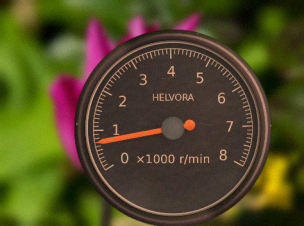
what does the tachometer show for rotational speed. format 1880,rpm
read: 700,rpm
